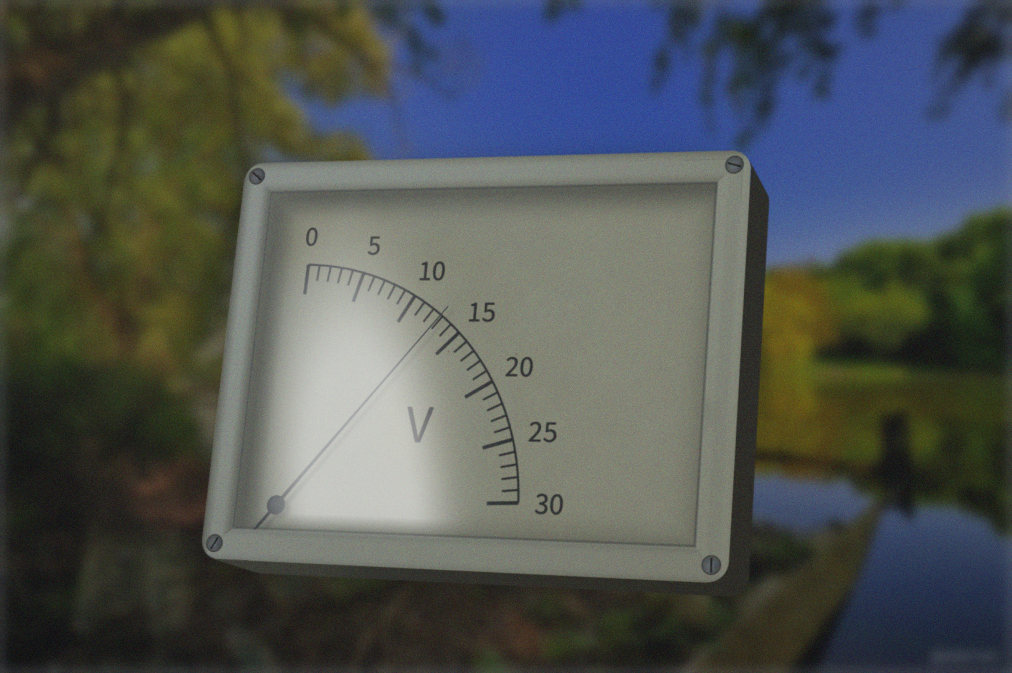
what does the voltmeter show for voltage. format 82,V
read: 13,V
